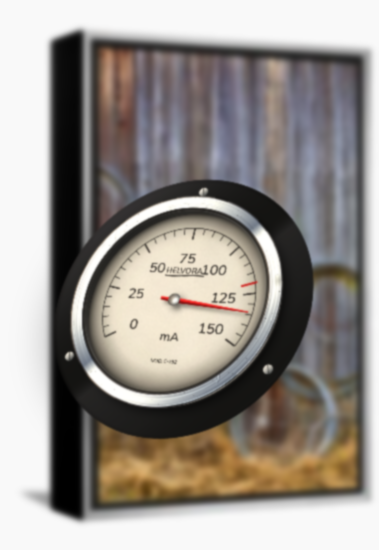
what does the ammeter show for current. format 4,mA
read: 135,mA
